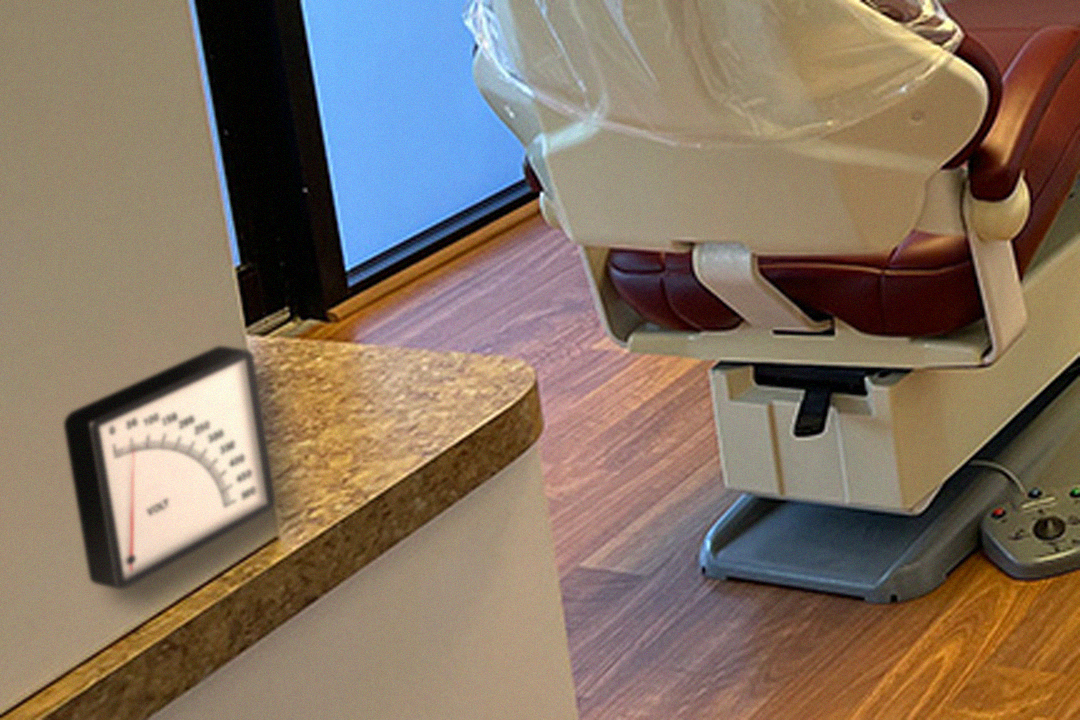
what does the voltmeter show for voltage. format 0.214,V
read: 50,V
